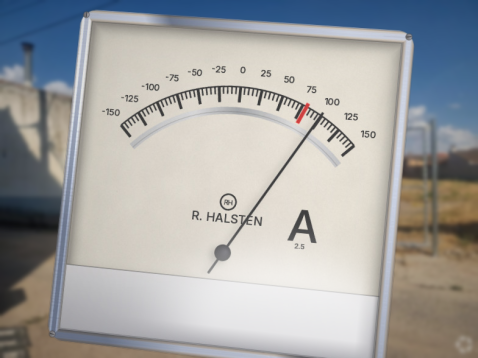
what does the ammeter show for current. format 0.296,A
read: 100,A
